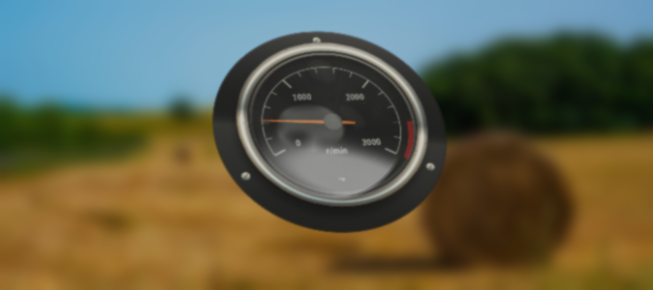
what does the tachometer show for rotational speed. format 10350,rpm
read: 400,rpm
